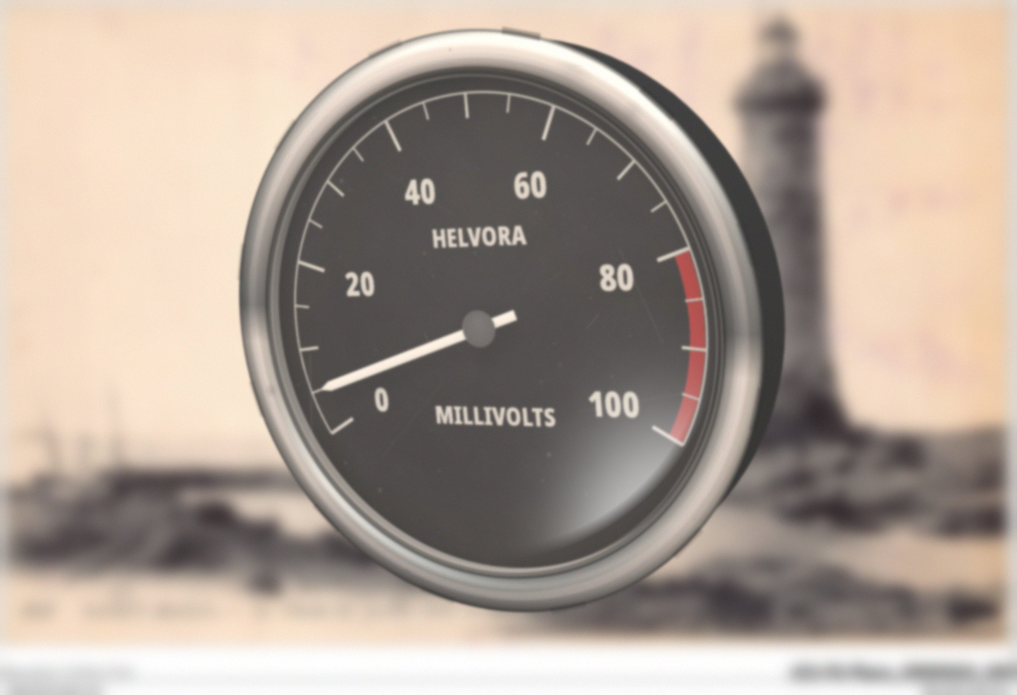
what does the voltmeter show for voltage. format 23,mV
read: 5,mV
